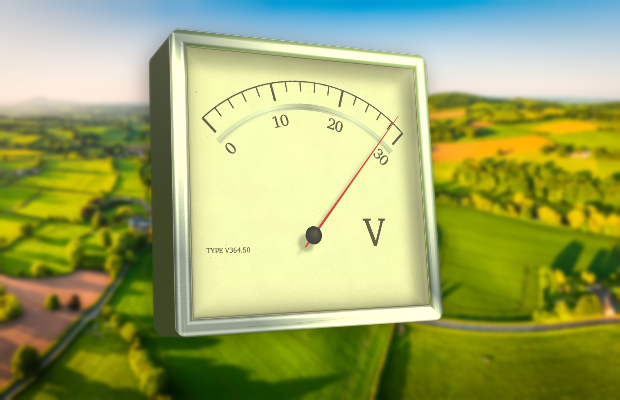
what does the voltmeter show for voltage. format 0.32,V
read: 28,V
